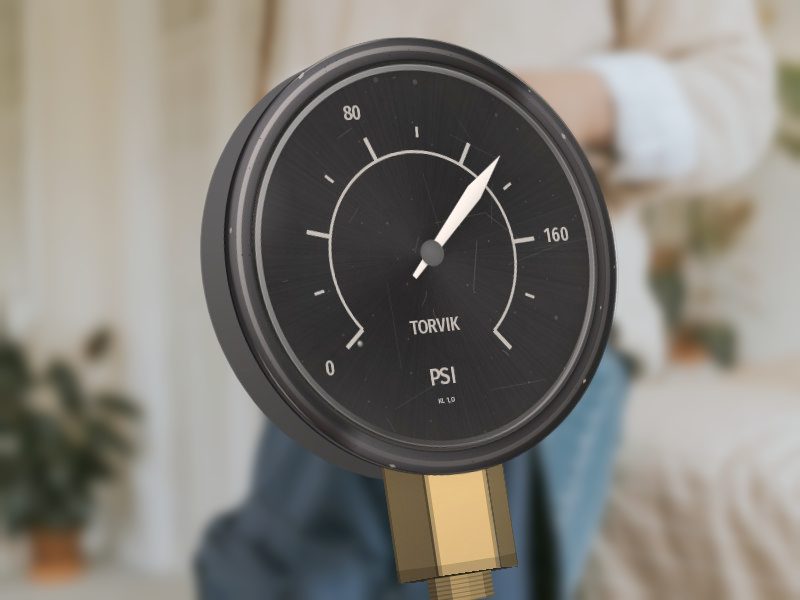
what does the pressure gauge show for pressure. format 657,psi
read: 130,psi
